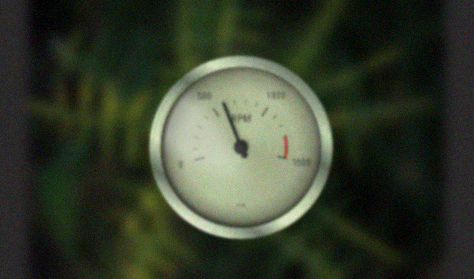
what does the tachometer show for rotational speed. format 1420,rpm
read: 600,rpm
